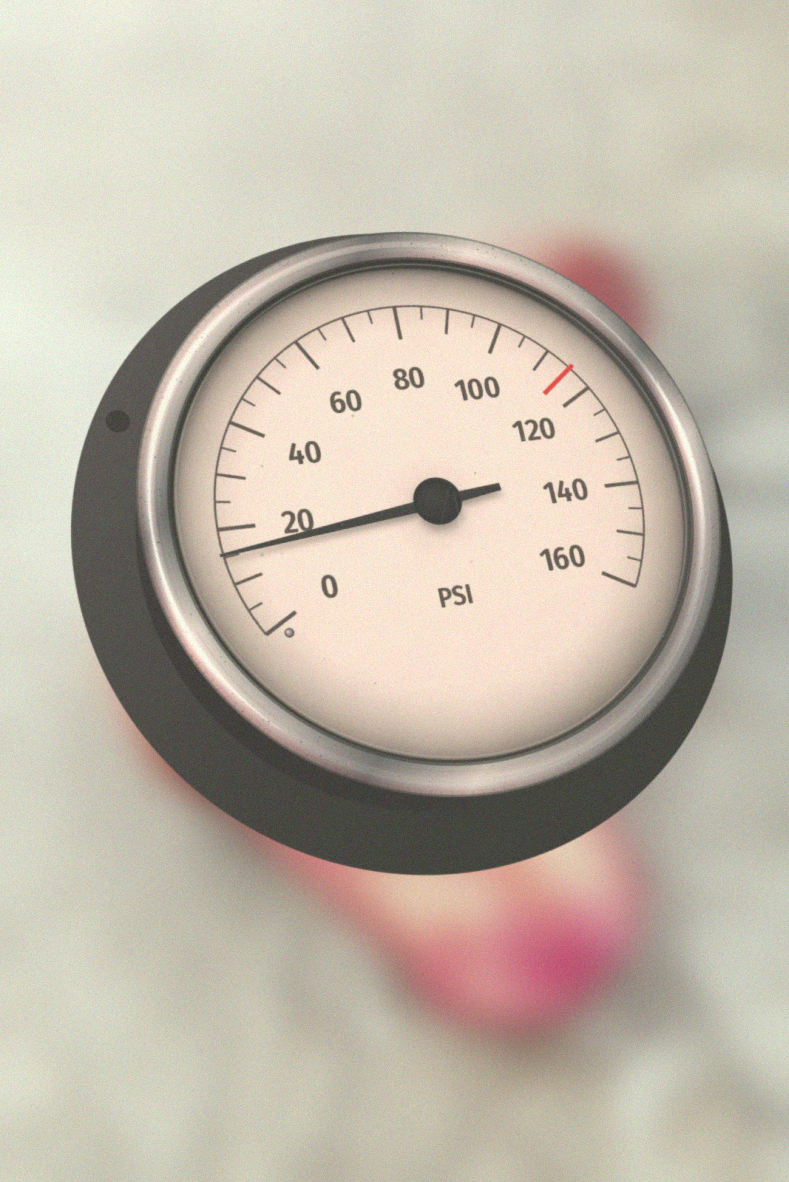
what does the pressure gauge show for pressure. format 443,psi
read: 15,psi
